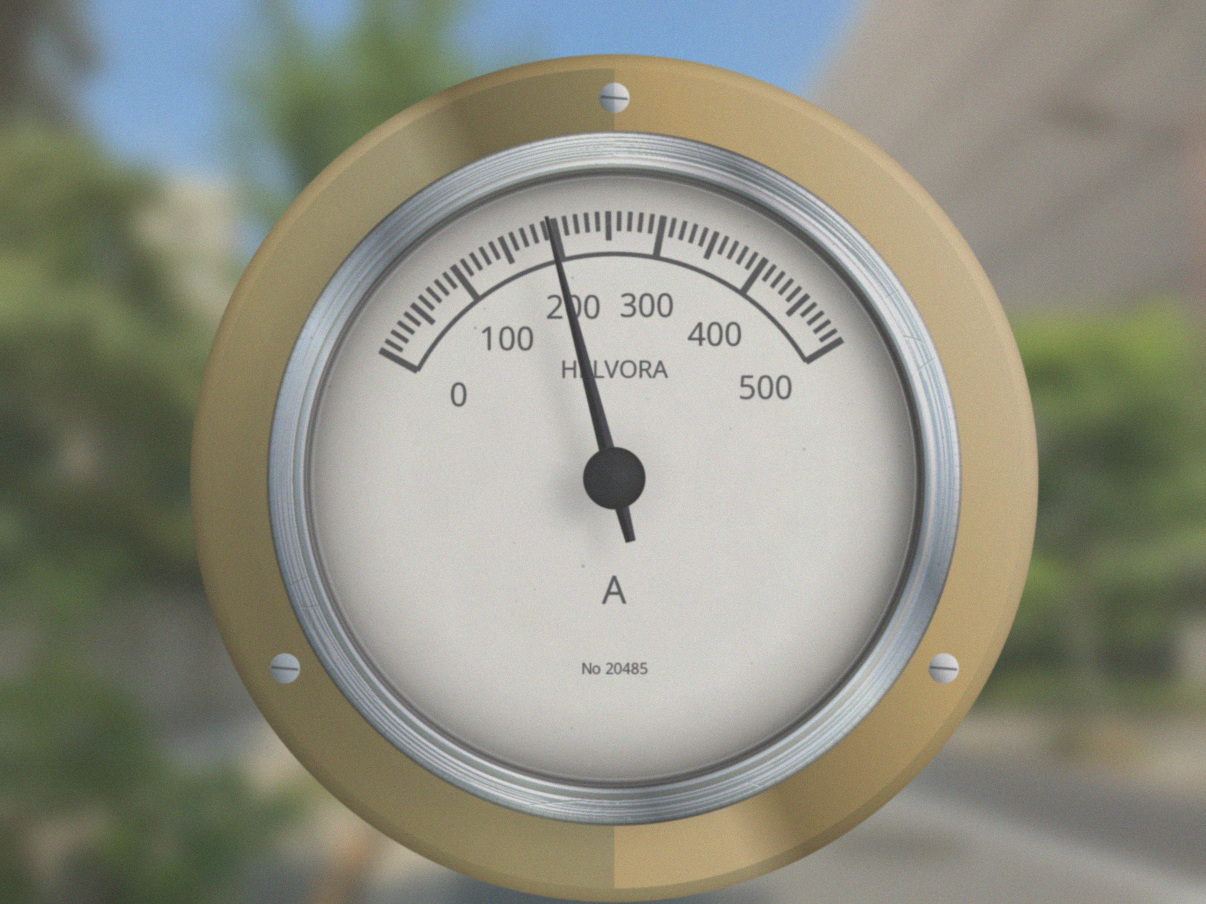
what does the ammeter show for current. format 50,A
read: 195,A
